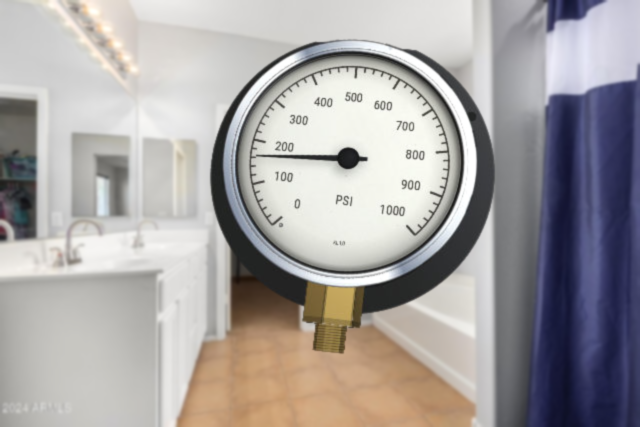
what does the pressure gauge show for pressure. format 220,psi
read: 160,psi
